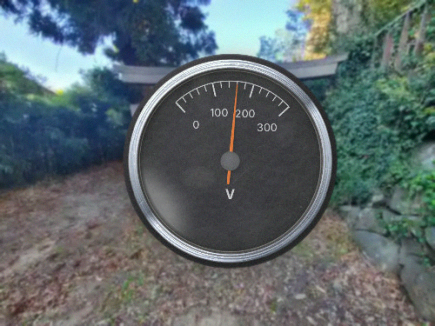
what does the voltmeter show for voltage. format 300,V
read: 160,V
